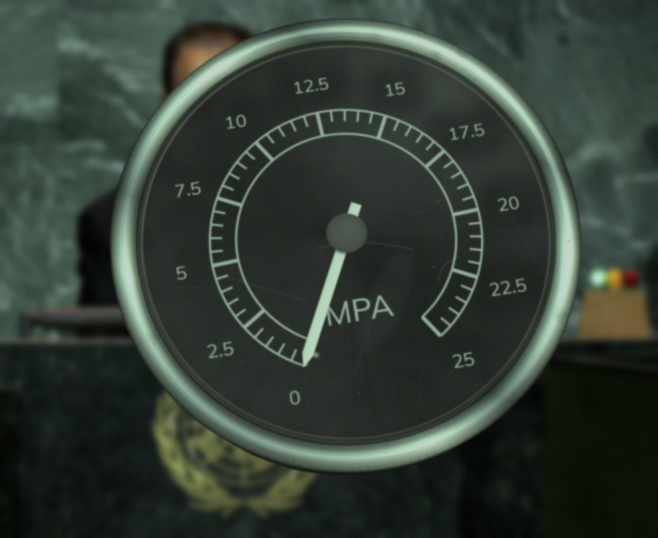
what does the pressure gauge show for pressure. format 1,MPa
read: 0,MPa
